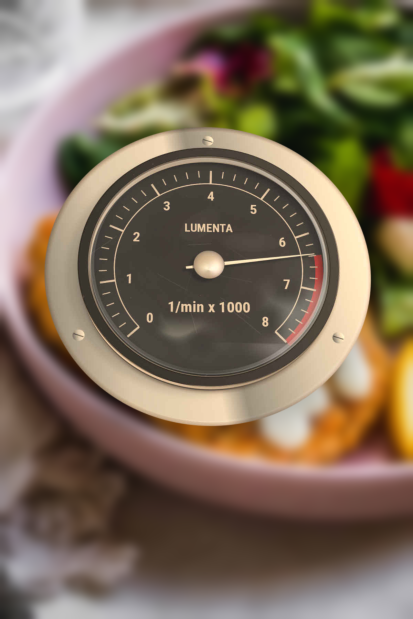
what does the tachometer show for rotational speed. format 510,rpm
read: 6400,rpm
